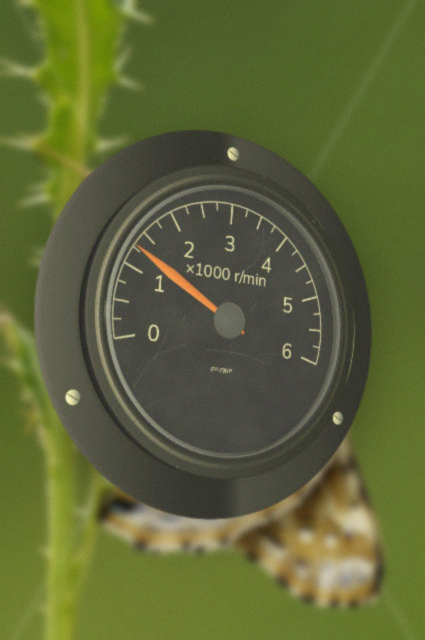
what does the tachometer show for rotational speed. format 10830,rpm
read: 1250,rpm
